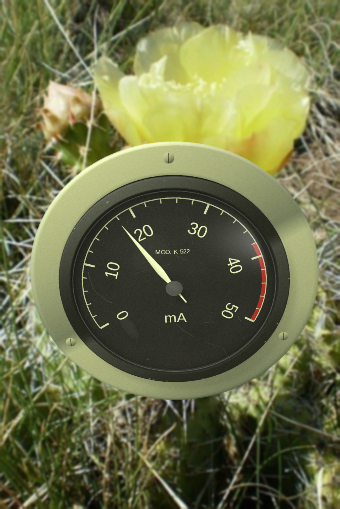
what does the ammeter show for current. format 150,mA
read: 18,mA
